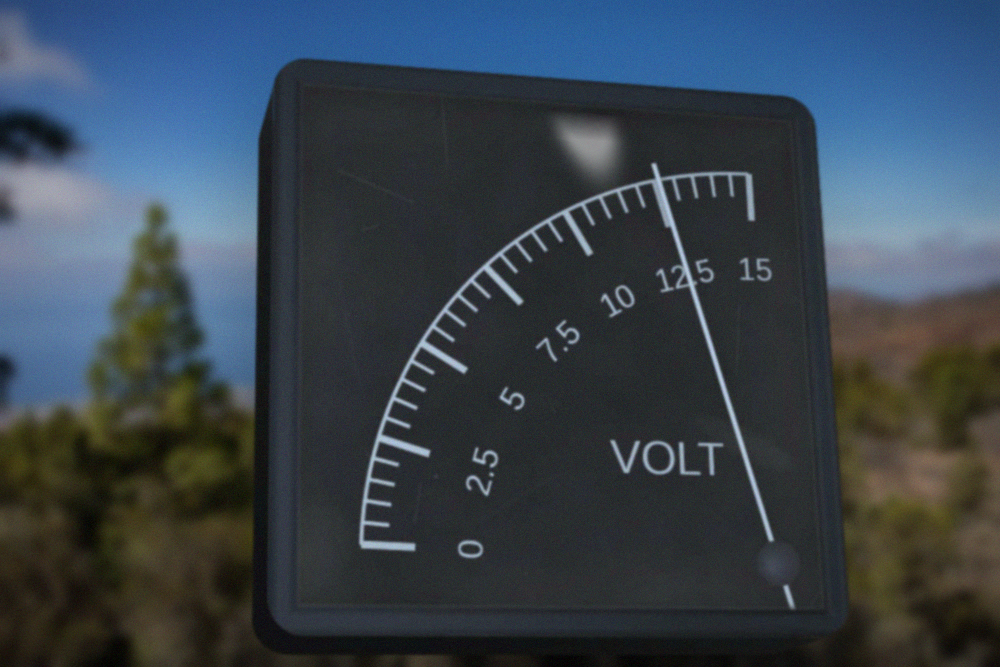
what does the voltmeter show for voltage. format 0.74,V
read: 12.5,V
